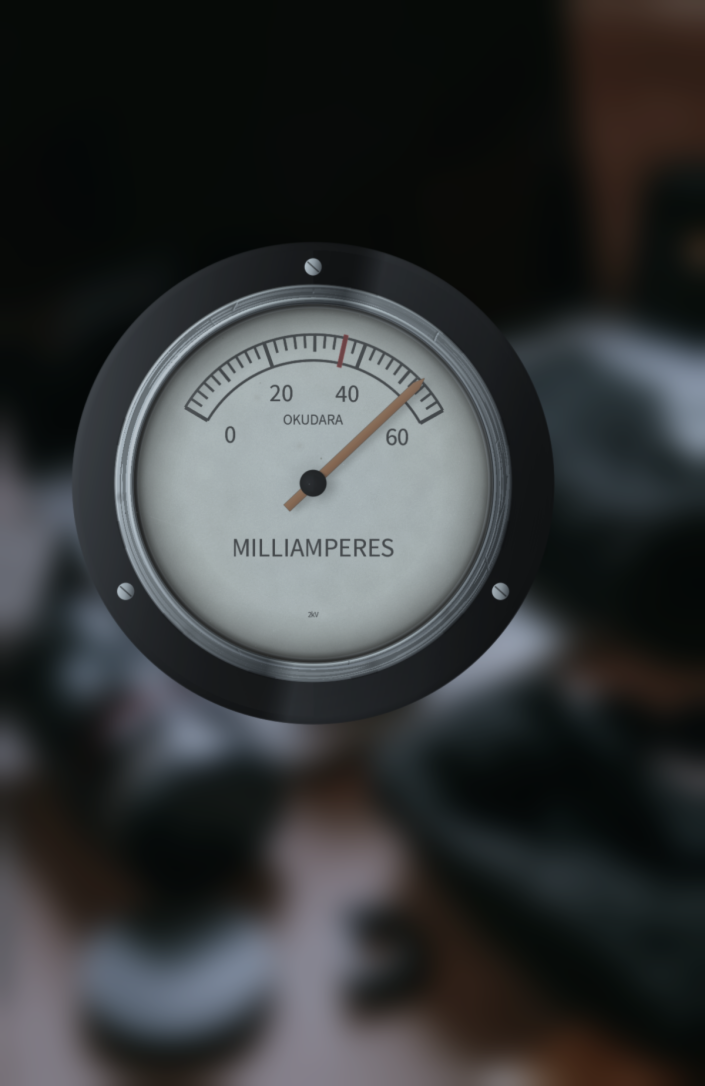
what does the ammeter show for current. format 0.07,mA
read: 53,mA
